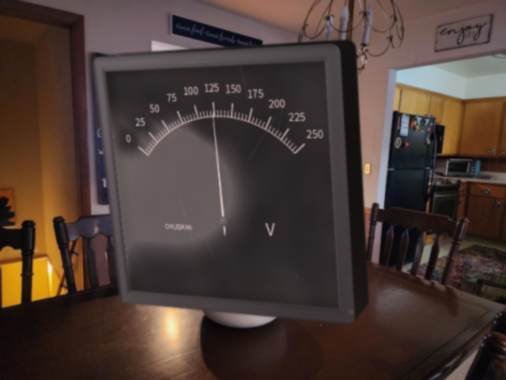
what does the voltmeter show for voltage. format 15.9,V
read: 125,V
